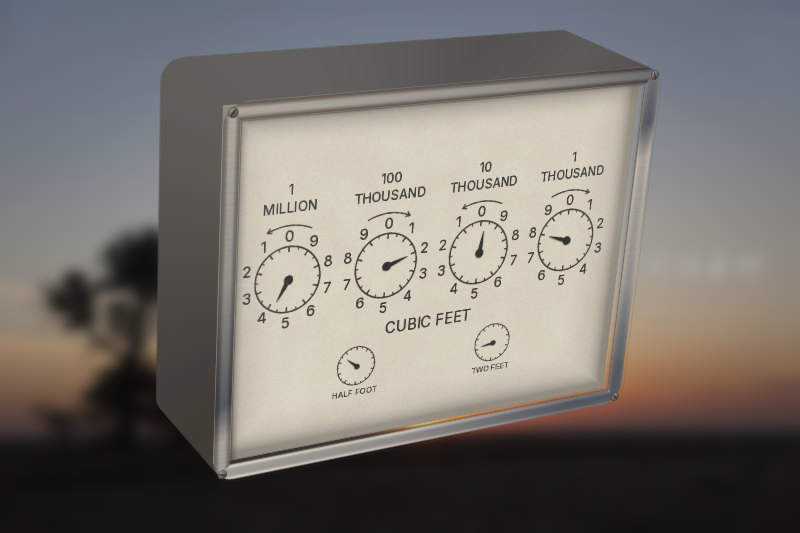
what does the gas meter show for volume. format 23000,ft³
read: 419800,ft³
